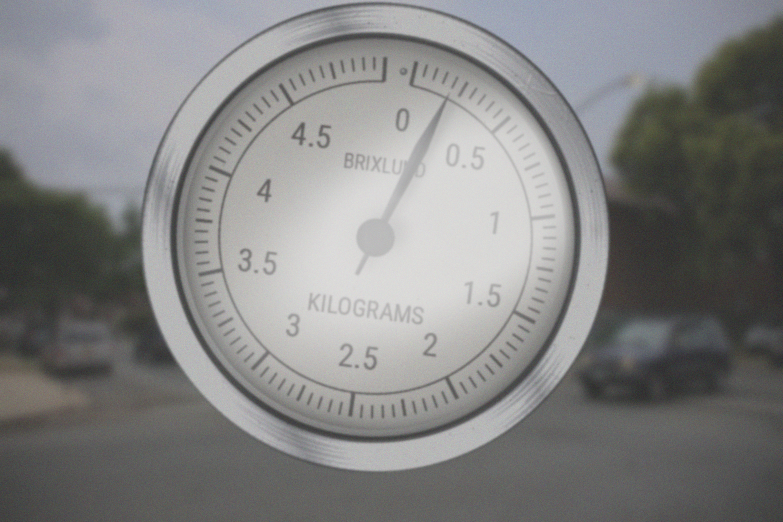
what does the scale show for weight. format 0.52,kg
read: 0.2,kg
